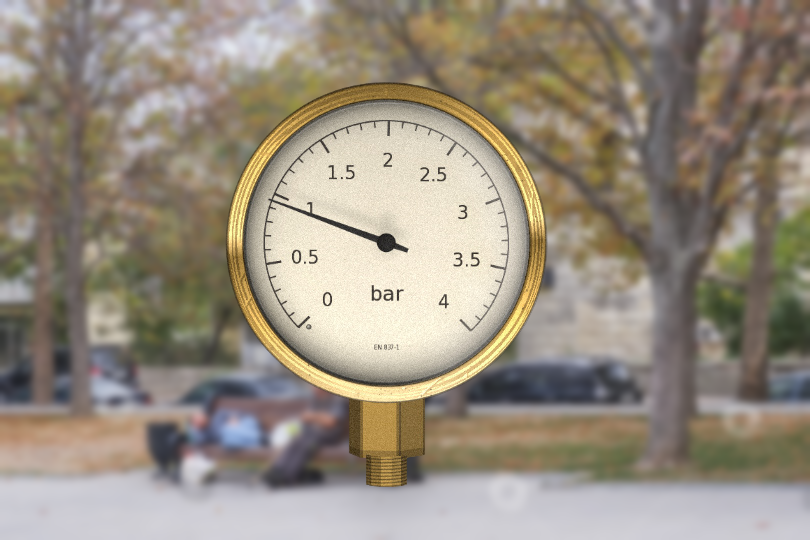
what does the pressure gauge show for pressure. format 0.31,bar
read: 0.95,bar
